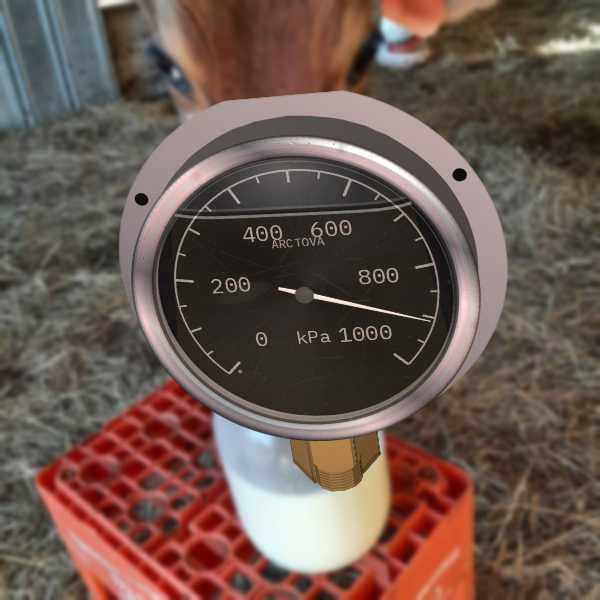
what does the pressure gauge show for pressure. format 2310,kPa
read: 900,kPa
